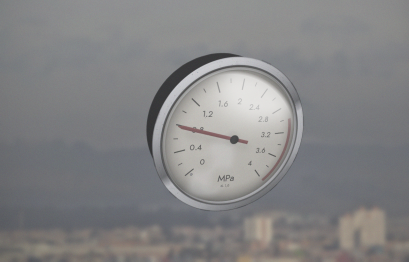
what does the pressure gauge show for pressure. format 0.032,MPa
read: 0.8,MPa
